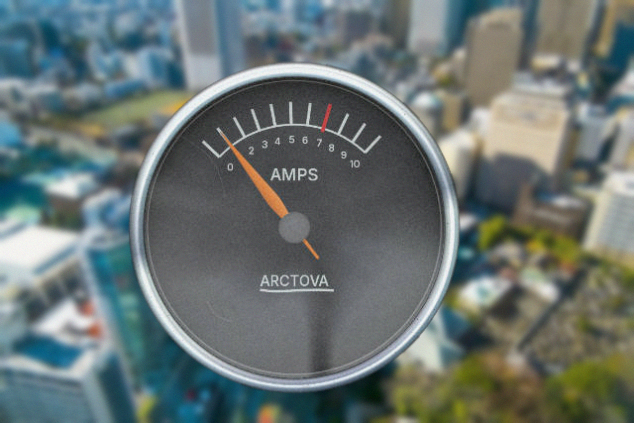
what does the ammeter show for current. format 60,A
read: 1,A
